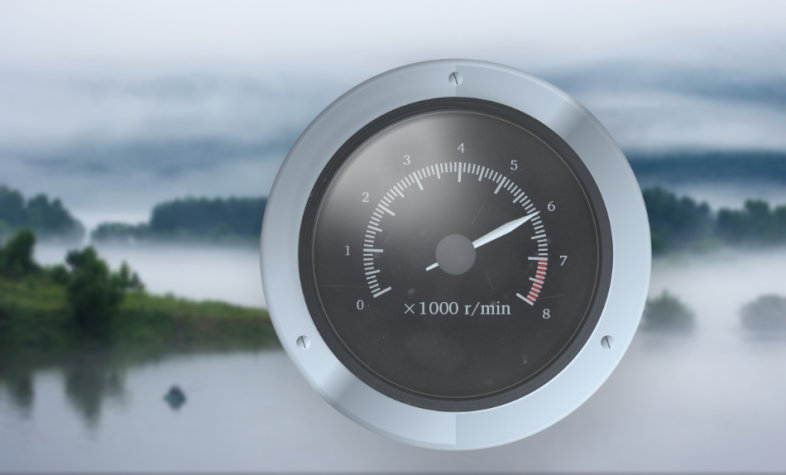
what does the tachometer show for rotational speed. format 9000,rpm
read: 6000,rpm
